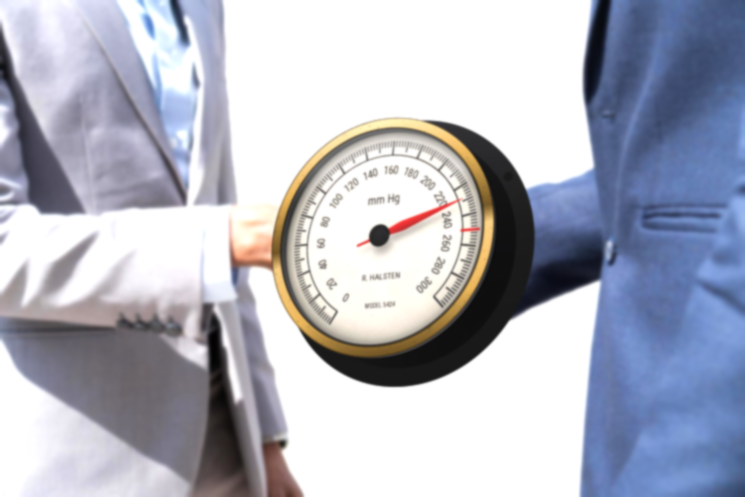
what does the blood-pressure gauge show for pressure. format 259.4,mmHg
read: 230,mmHg
